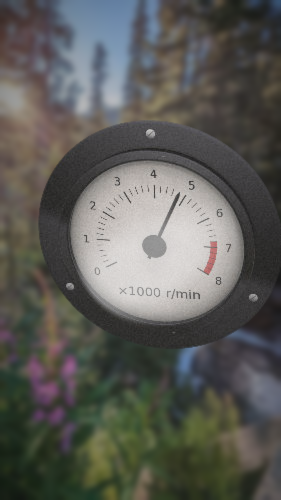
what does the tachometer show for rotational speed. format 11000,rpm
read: 4800,rpm
